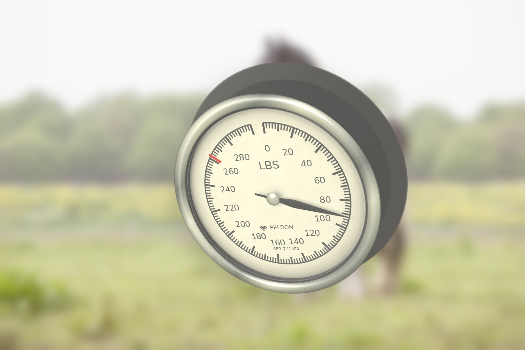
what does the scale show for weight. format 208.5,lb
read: 90,lb
